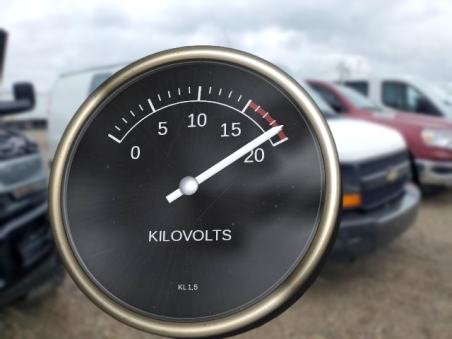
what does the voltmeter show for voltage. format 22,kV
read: 19,kV
